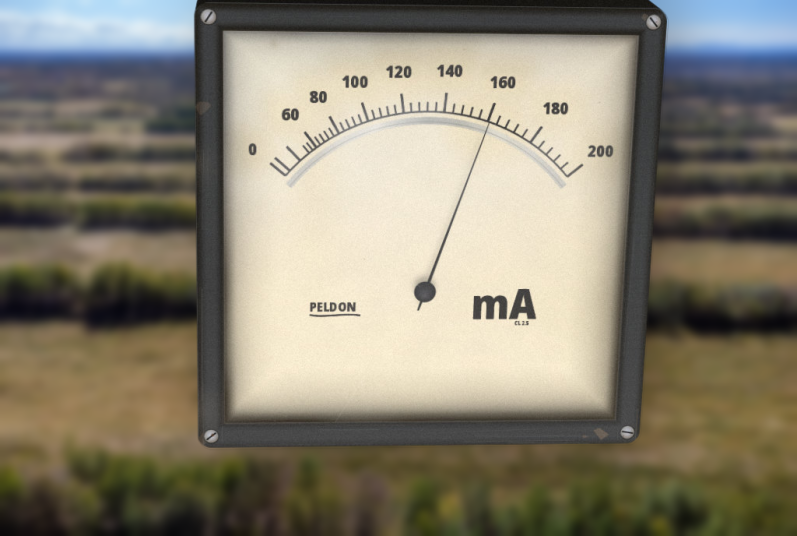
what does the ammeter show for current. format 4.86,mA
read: 160,mA
